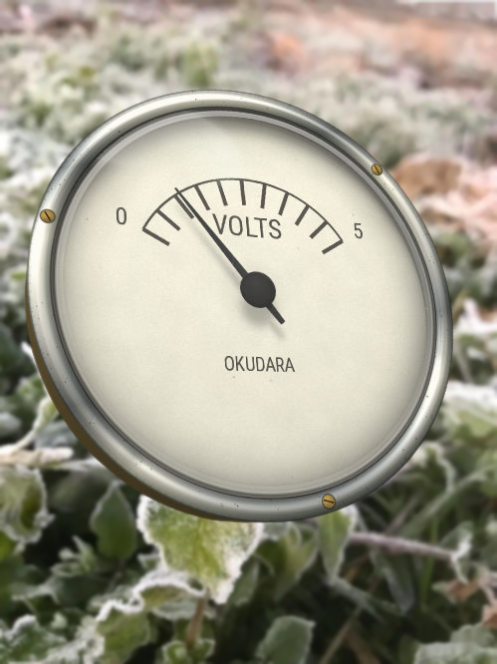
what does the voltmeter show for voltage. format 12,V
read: 1,V
